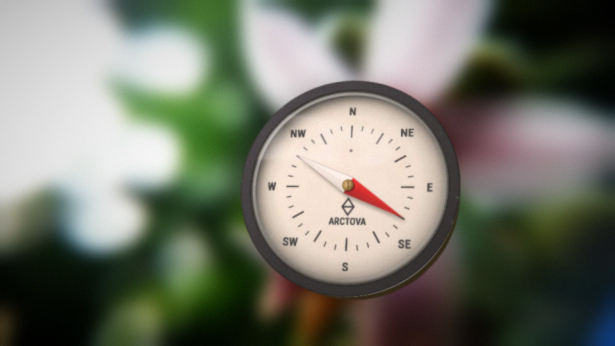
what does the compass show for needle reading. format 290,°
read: 120,°
